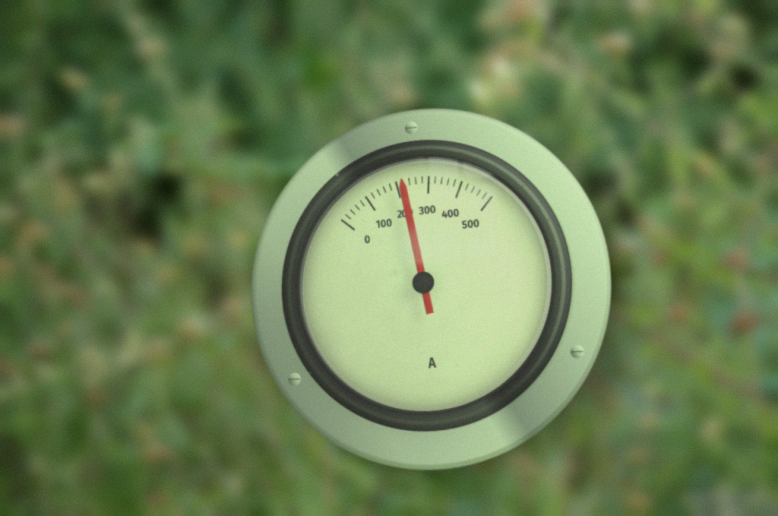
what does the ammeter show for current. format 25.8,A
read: 220,A
